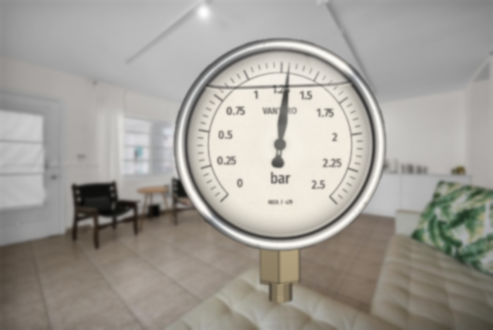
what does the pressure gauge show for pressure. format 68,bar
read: 1.3,bar
